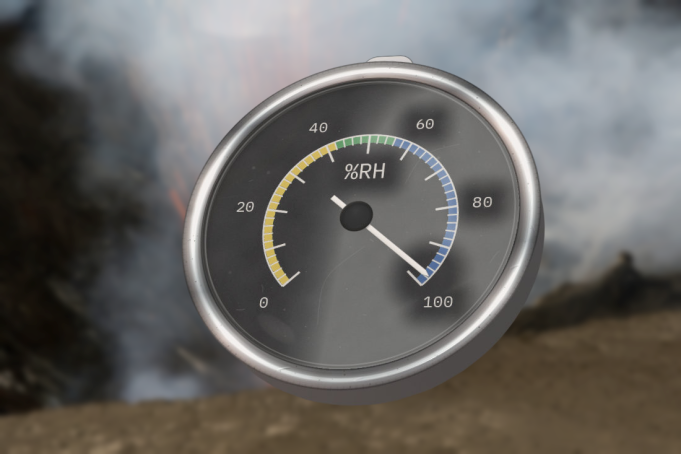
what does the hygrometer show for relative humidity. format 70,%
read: 98,%
